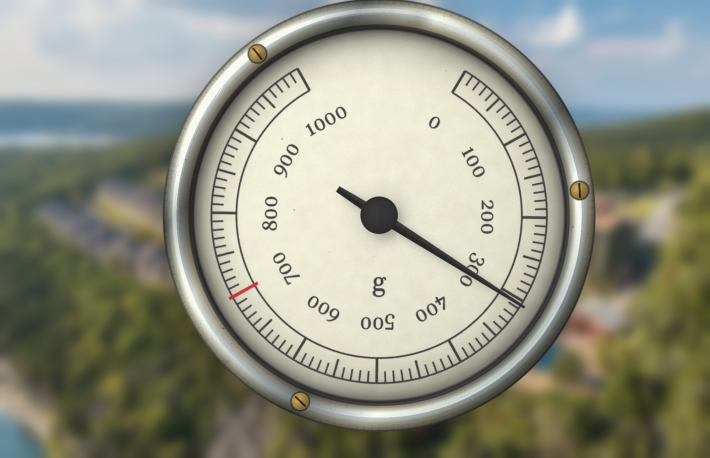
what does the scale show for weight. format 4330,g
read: 305,g
